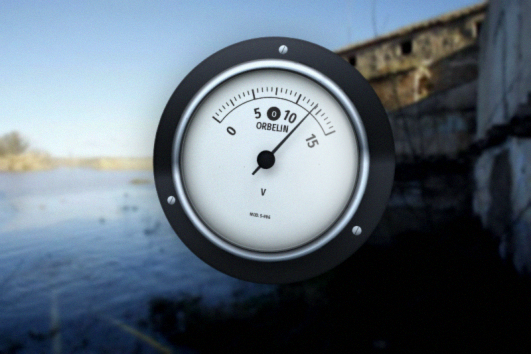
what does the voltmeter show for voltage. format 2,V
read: 12,V
